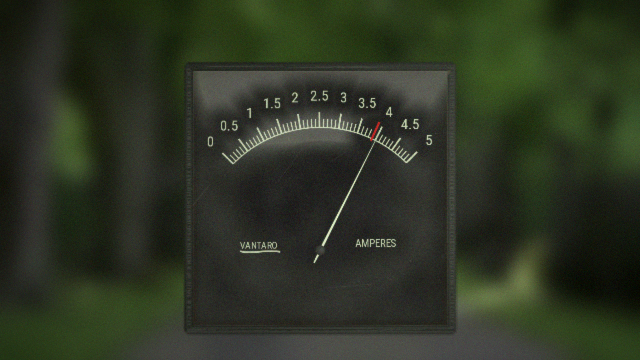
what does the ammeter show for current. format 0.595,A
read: 4,A
